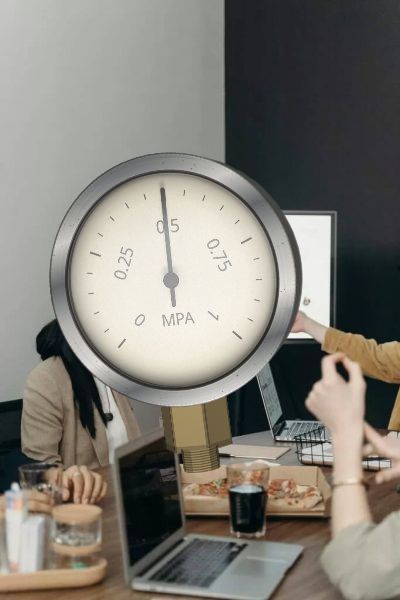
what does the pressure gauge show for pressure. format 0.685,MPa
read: 0.5,MPa
